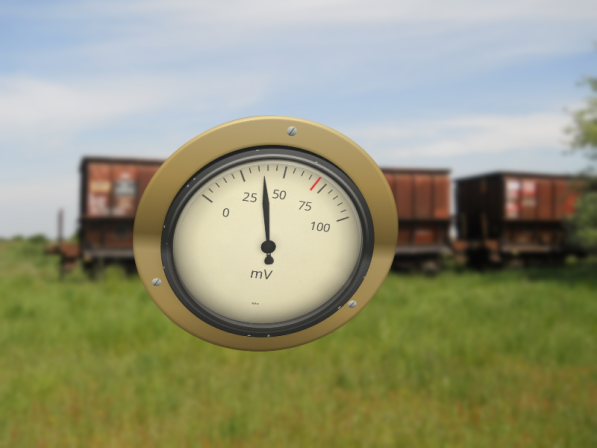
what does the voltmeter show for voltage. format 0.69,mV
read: 37.5,mV
